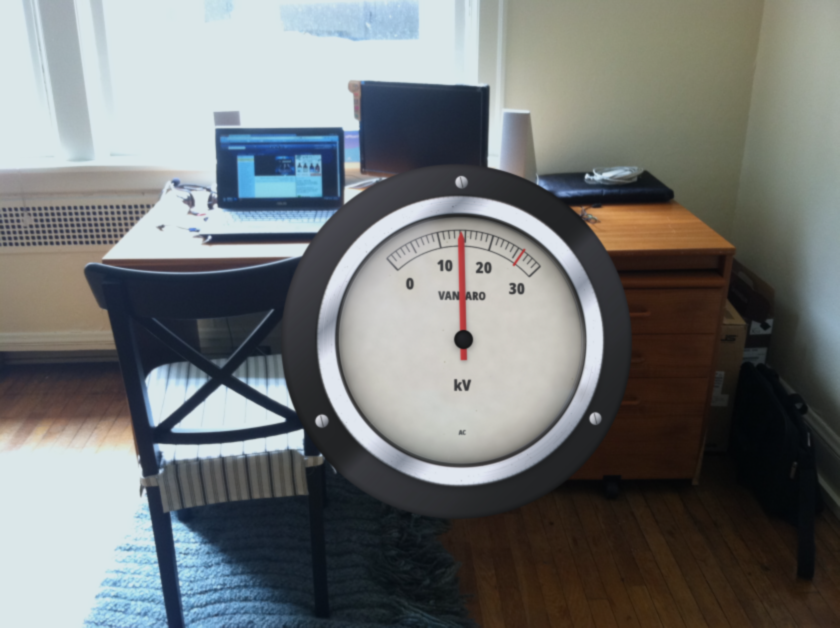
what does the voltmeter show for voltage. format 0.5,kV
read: 14,kV
